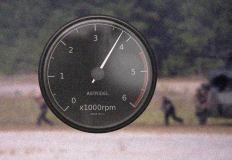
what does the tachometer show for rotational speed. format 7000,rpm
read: 3750,rpm
